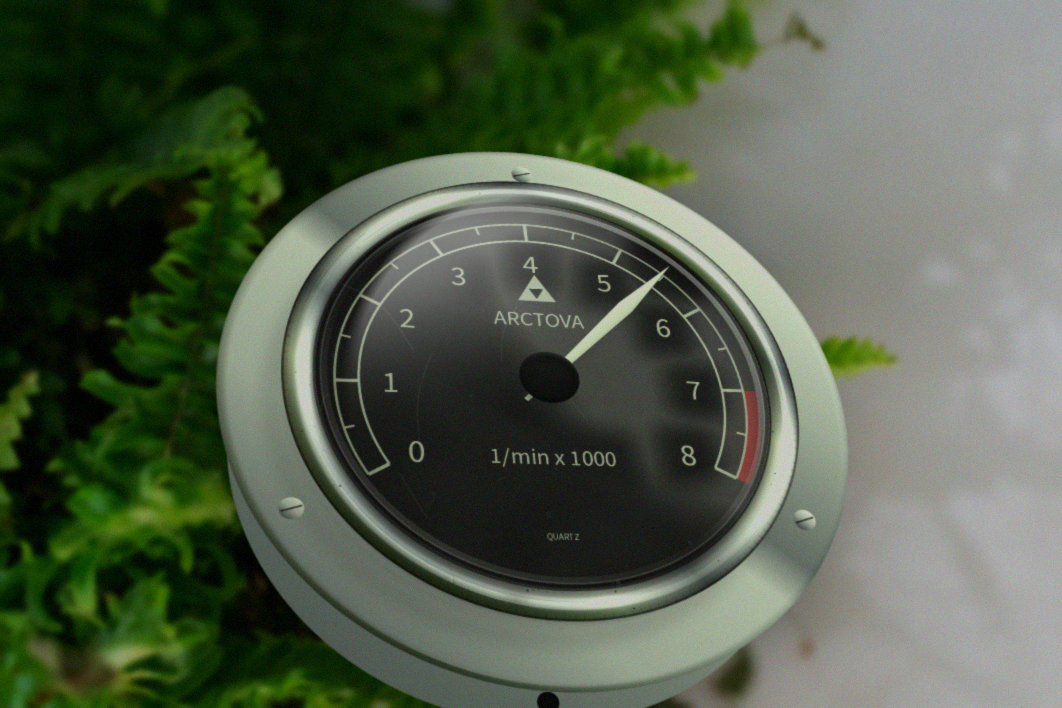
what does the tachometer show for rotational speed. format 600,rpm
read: 5500,rpm
